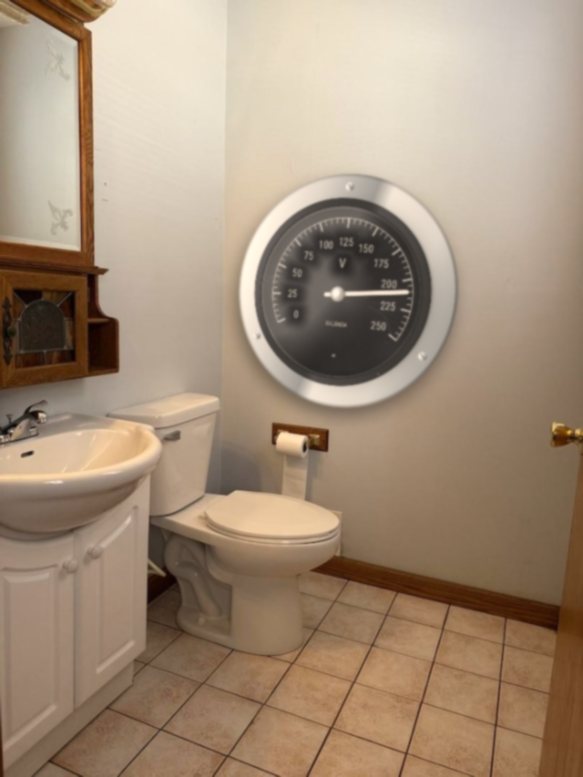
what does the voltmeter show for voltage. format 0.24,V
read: 210,V
